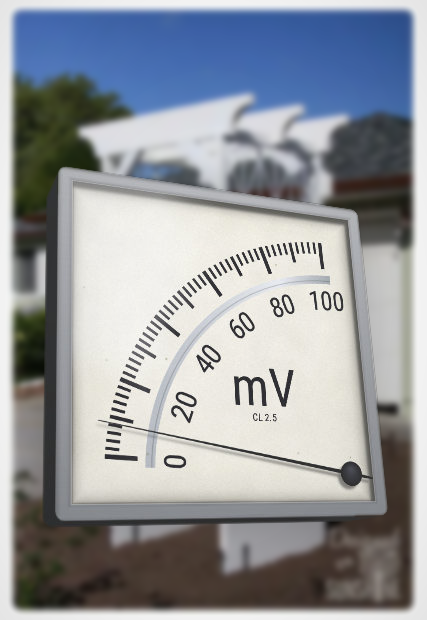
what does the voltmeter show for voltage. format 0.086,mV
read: 8,mV
